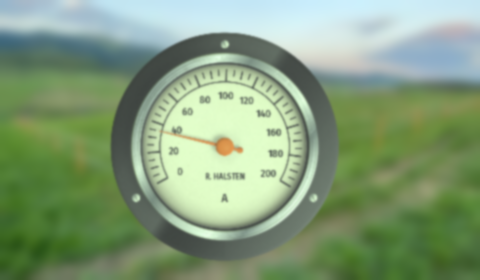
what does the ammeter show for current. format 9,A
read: 35,A
